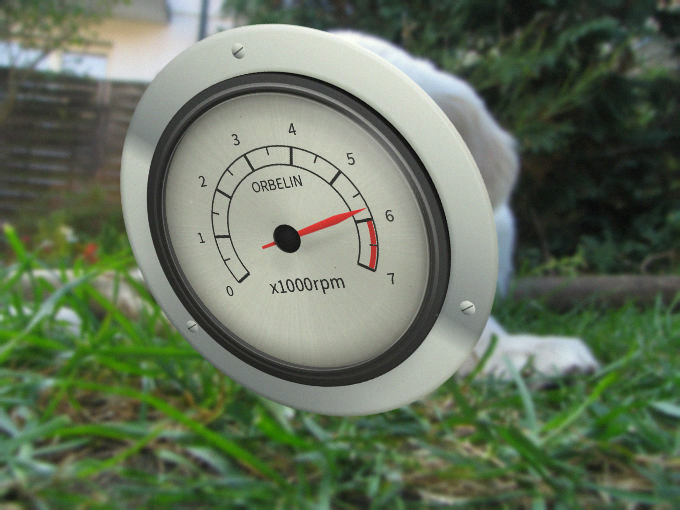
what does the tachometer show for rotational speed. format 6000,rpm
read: 5750,rpm
